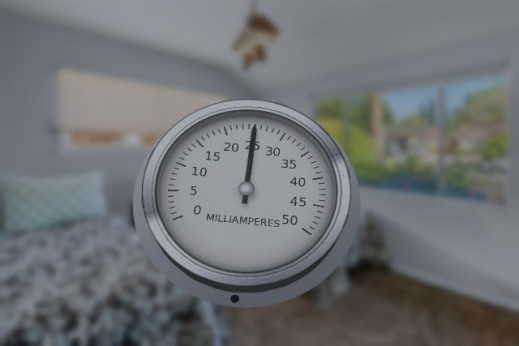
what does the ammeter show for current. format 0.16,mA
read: 25,mA
